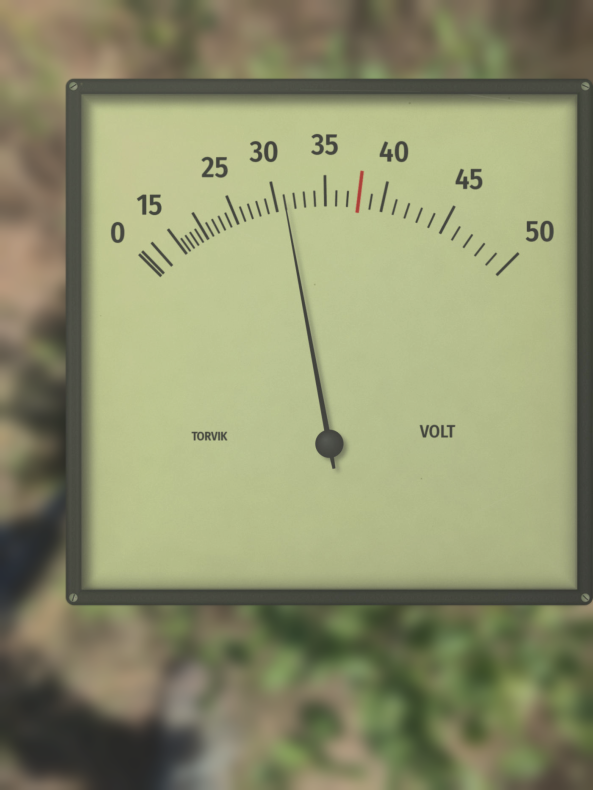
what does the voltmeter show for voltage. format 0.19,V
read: 31,V
